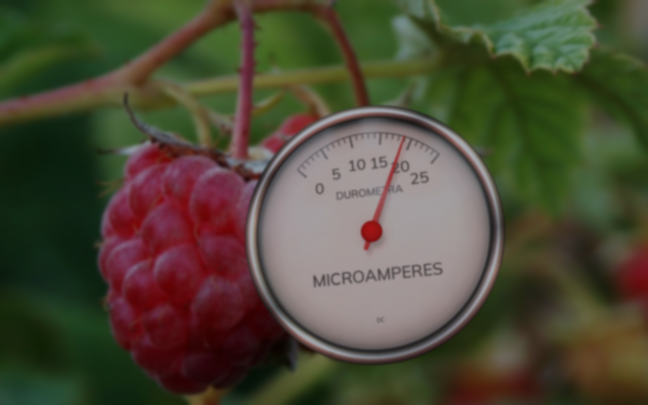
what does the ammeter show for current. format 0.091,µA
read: 19,µA
